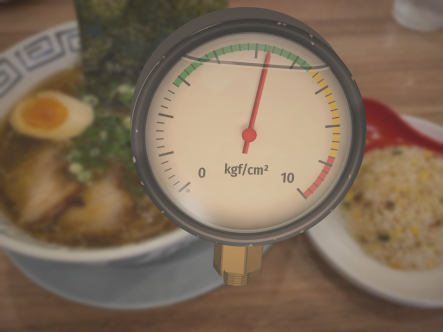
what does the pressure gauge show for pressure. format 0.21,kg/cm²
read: 5.3,kg/cm²
